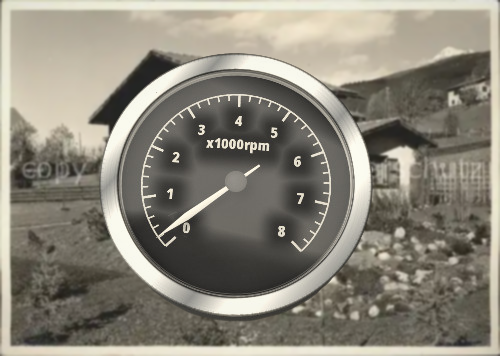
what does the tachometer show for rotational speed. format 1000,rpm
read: 200,rpm
